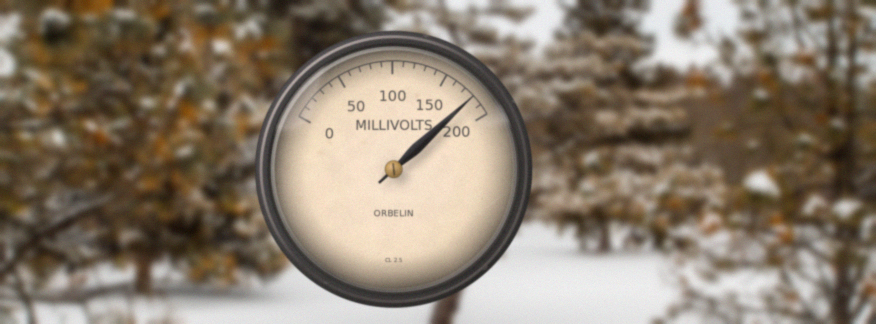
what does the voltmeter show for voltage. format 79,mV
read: 180,mV
